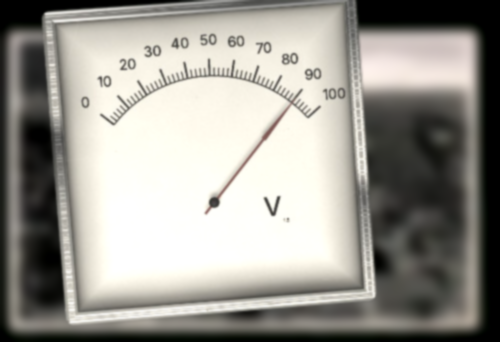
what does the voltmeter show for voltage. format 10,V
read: 90,V
